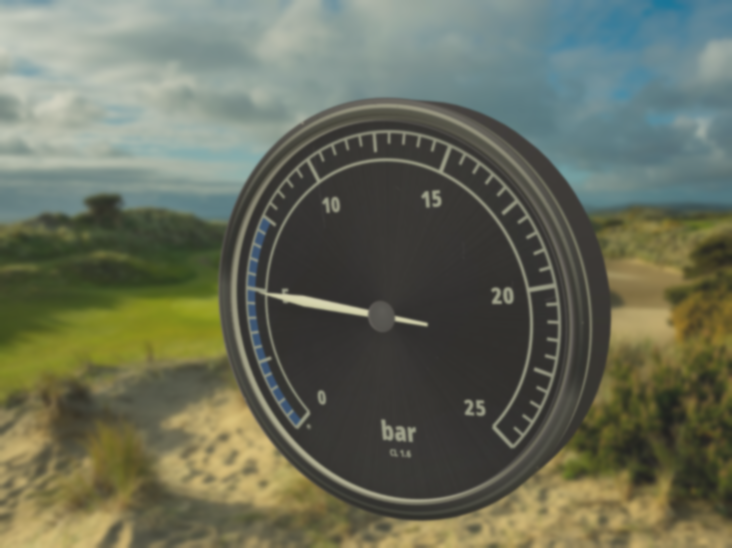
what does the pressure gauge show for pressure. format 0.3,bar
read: 5,bar
